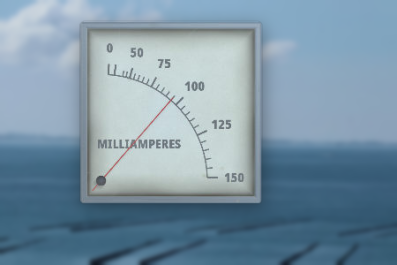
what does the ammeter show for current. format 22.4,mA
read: 95,mA
